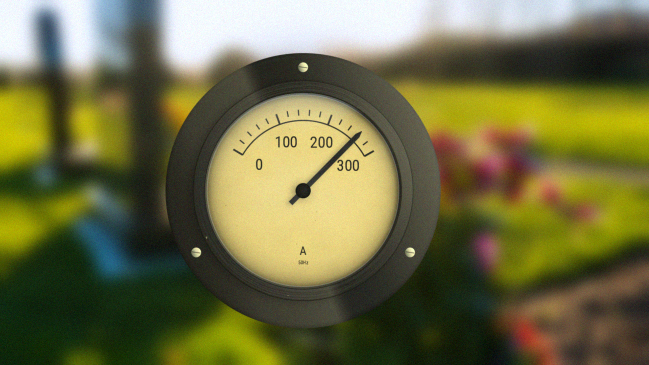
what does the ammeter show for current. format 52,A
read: 260,A
